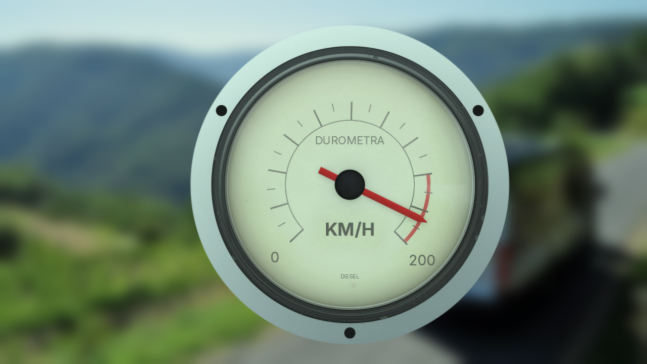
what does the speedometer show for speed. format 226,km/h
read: 185,km/h
